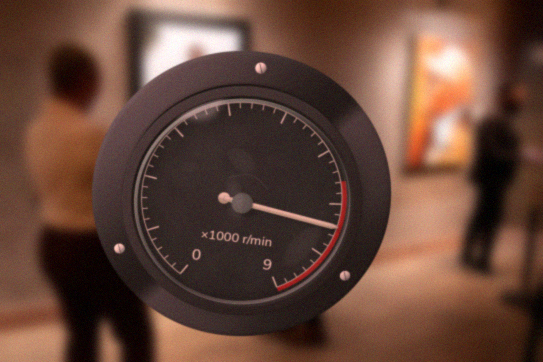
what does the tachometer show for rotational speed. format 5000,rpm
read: 7400,rpm
